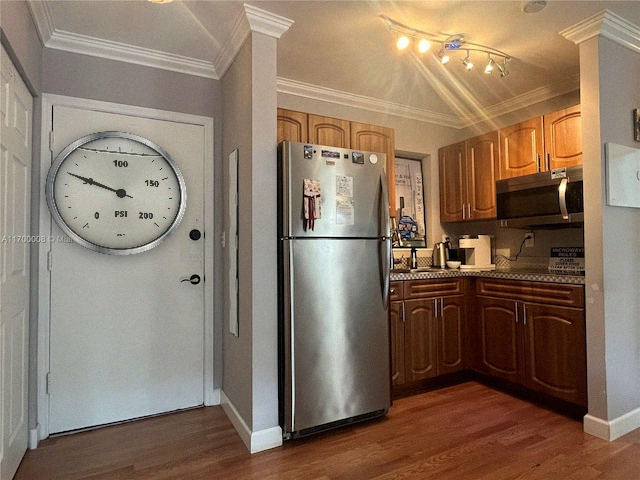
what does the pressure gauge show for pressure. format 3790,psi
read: 50,psi
